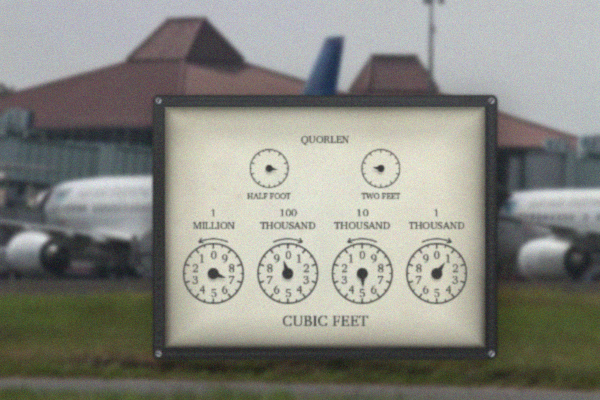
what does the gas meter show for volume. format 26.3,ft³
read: 695100,ft³
